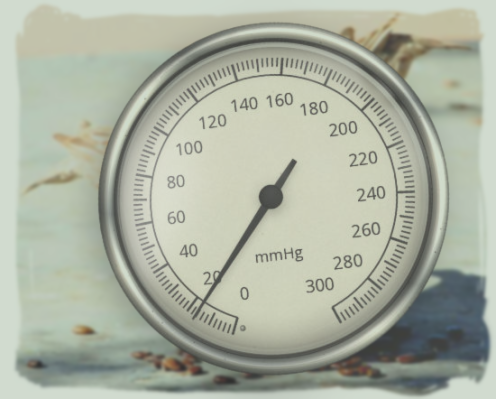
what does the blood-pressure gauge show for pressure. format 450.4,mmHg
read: 16,mmHg
